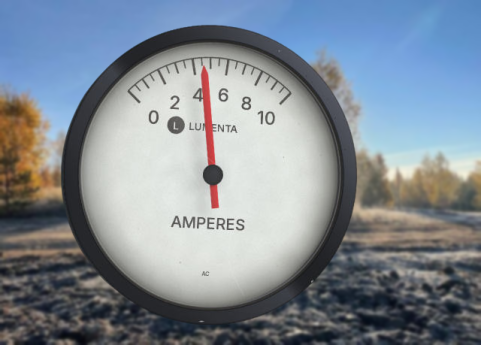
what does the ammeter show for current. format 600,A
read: 4.5,A
